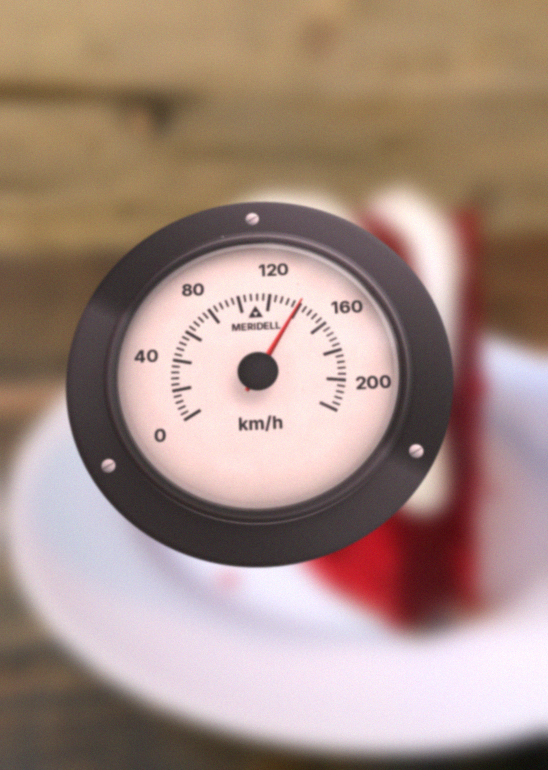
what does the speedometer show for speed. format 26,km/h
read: 140,km/h
